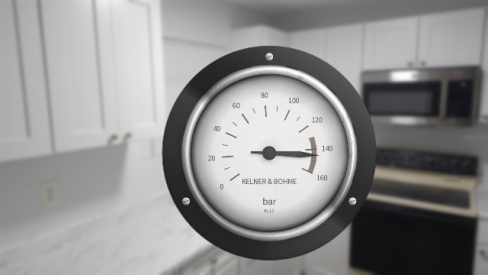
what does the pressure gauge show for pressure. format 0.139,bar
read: 145,bar
